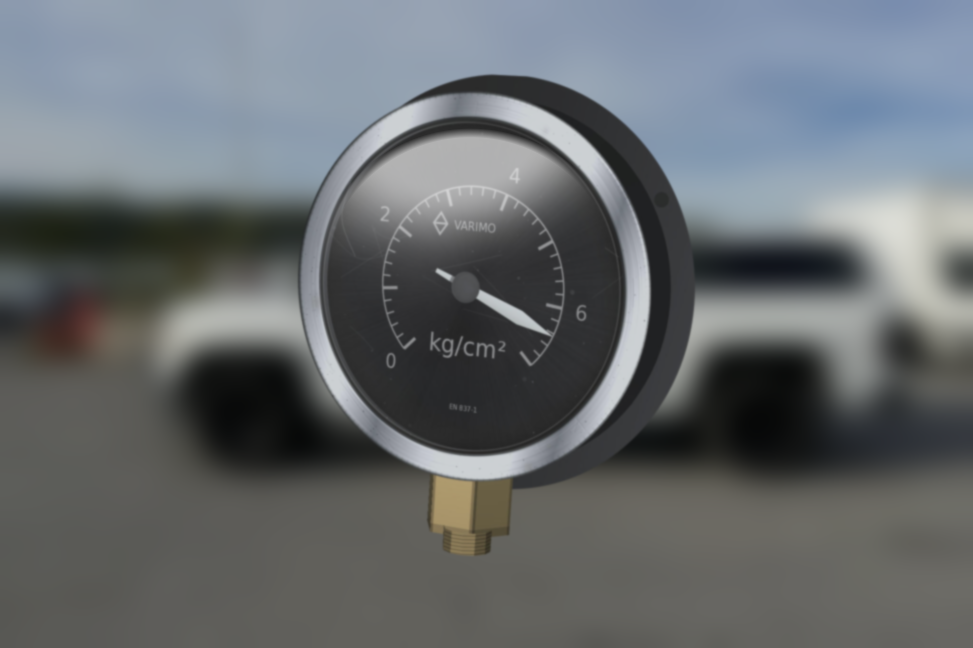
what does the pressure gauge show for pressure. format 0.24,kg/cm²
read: 6.4,kg/cm²
